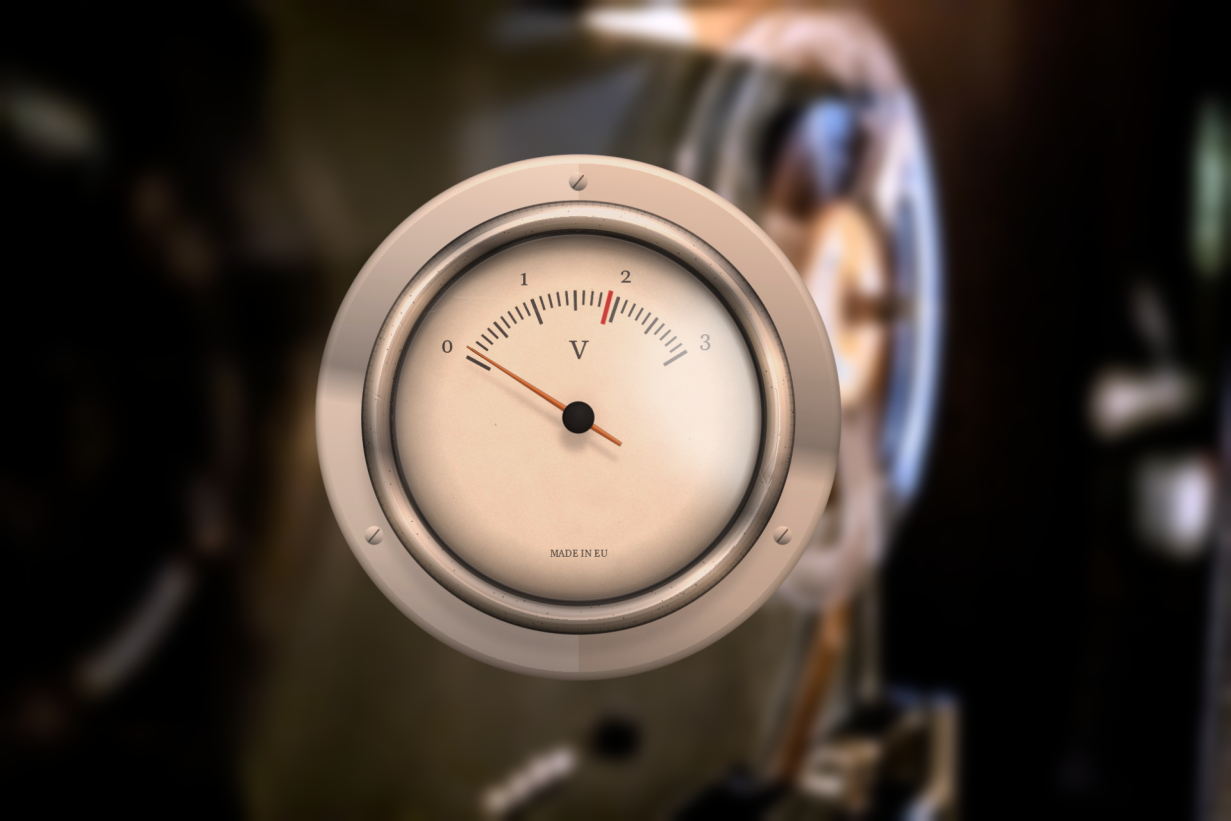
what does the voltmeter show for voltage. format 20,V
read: 0.1,V
